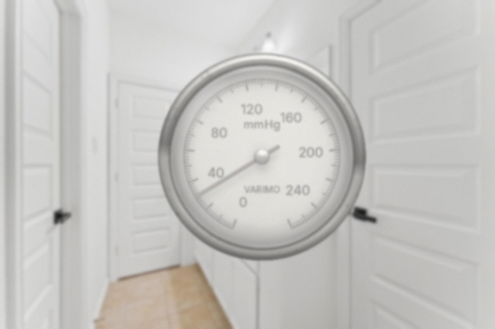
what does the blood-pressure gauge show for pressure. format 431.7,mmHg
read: 30,mmHg
